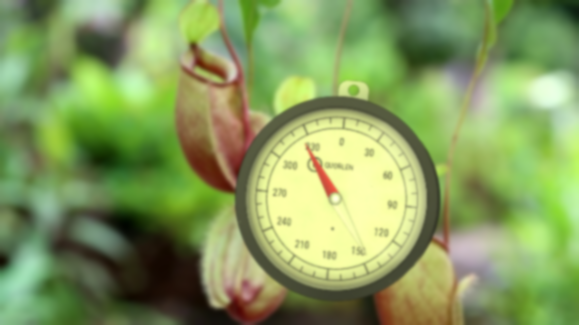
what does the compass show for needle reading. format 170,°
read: 325,°
